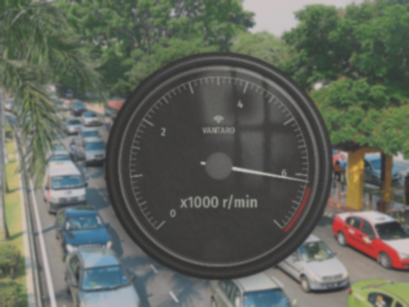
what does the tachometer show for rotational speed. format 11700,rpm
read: 6100,rpm
